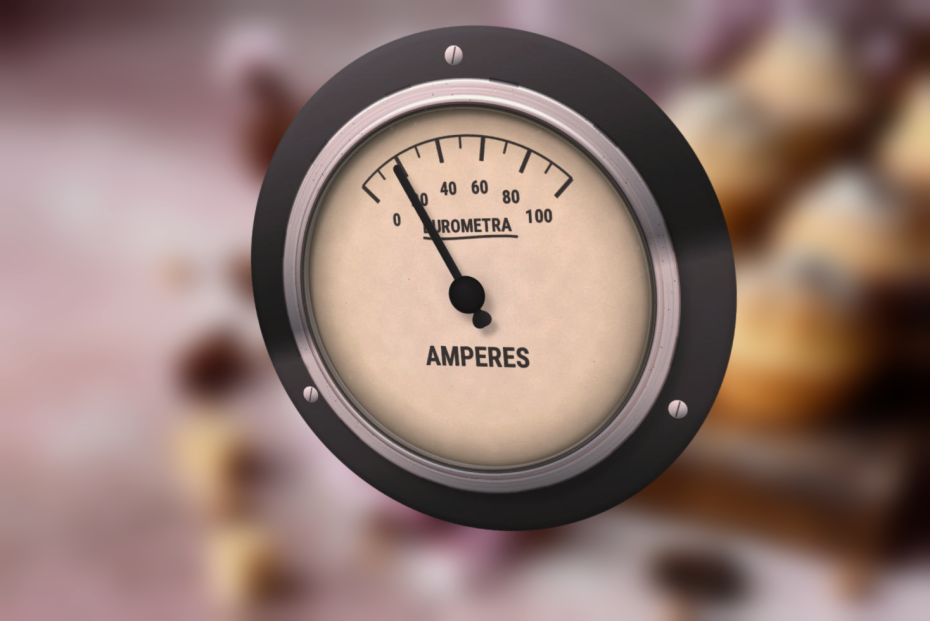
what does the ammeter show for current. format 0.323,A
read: 20,A
